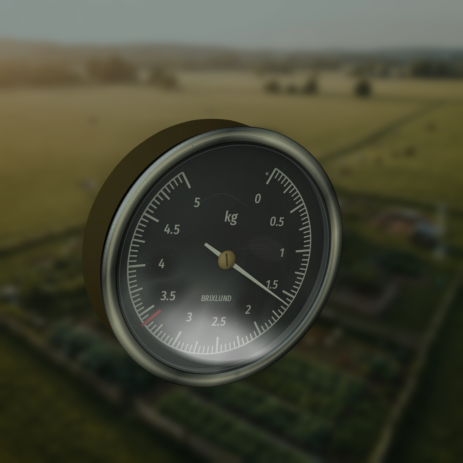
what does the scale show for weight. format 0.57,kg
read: 1.6,kg
